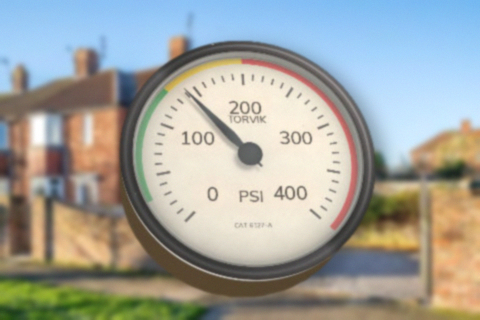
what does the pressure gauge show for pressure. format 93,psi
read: 140,psi
